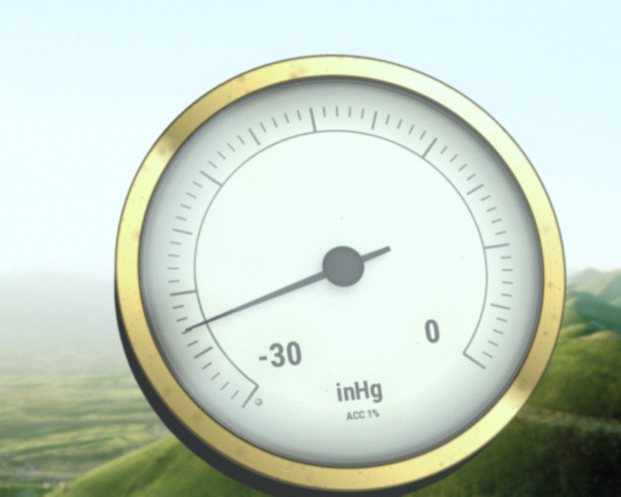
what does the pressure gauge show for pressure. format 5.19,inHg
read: -26.5,inHg
